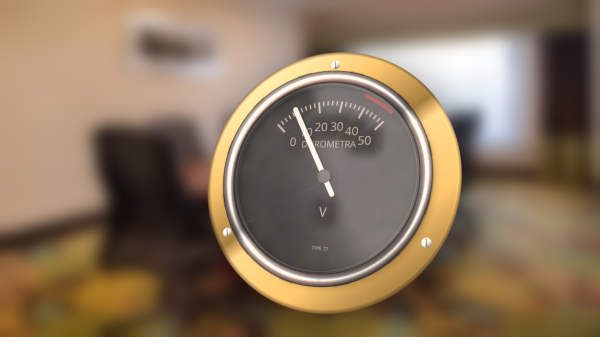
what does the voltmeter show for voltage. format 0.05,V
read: 10,V
